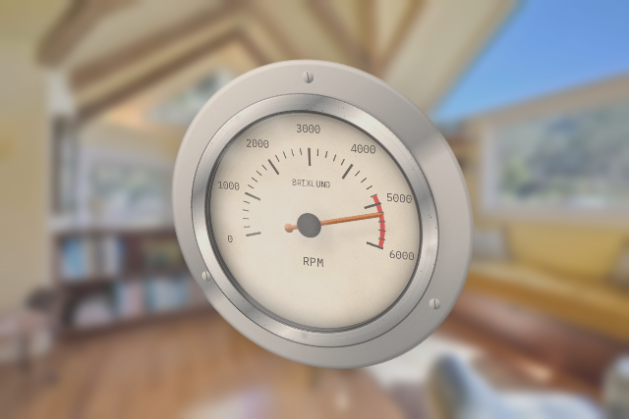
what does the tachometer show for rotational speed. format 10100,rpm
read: 5200,rpm
